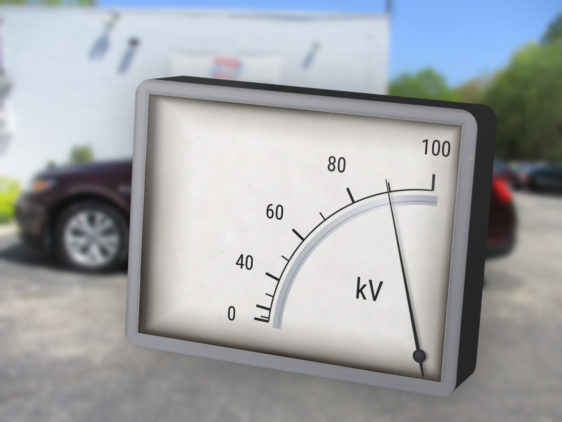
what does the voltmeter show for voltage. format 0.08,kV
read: 90,kV
